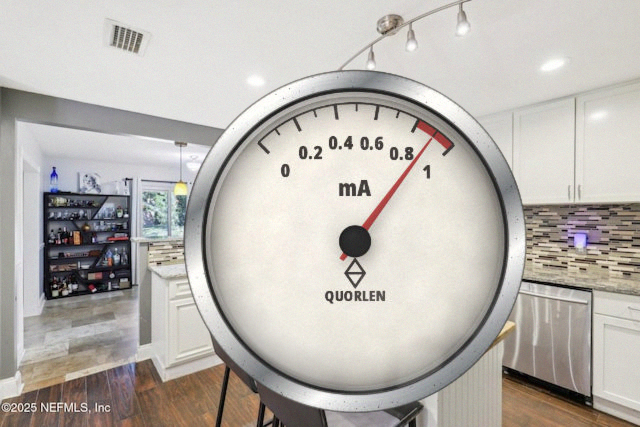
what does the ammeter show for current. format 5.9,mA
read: 0.9,mA
